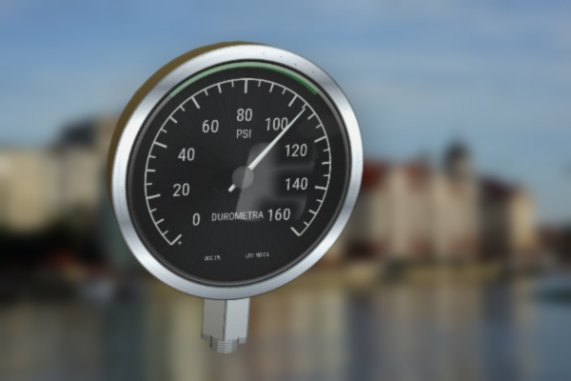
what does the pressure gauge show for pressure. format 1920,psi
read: 105,psi
